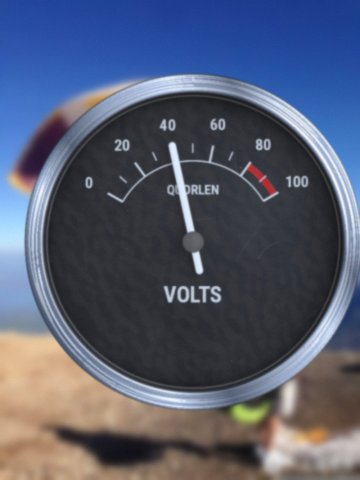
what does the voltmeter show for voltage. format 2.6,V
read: 40,V
